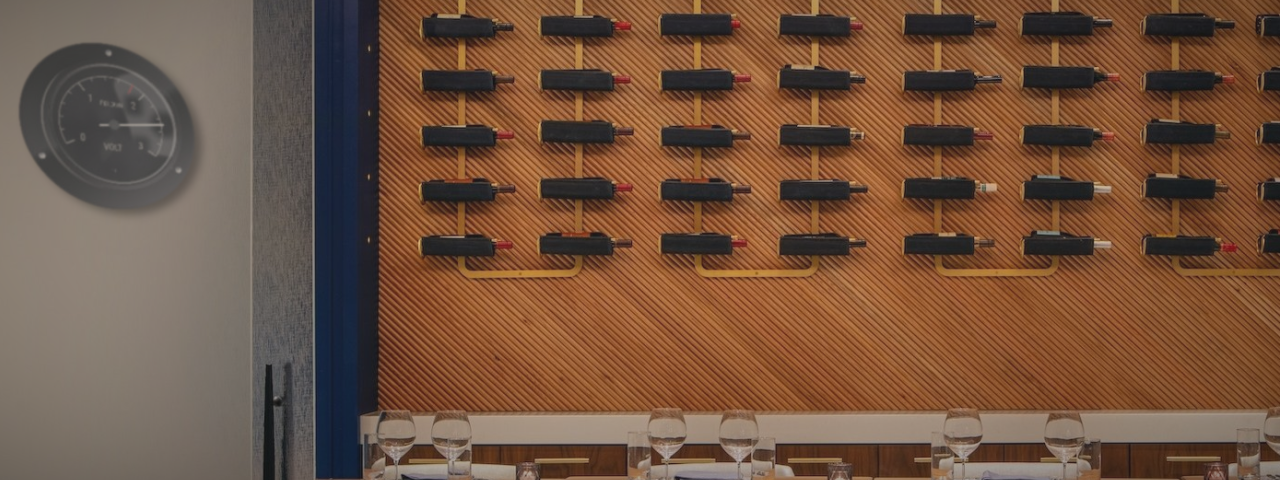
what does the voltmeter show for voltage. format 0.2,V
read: 2.5,V
